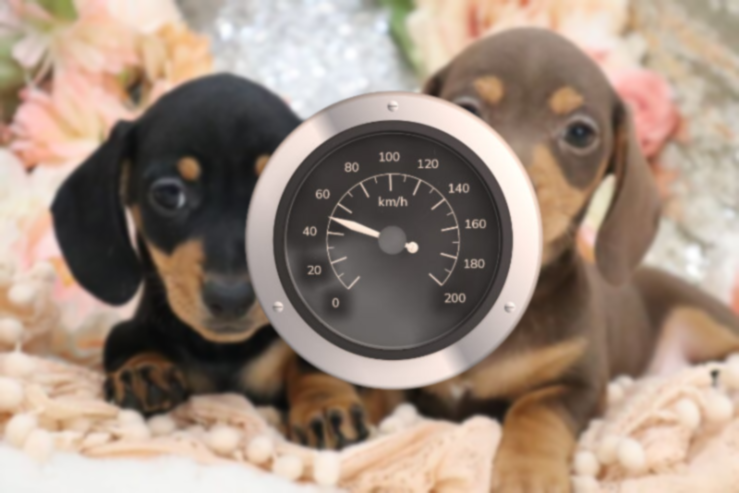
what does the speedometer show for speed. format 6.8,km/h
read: 50,km/h
